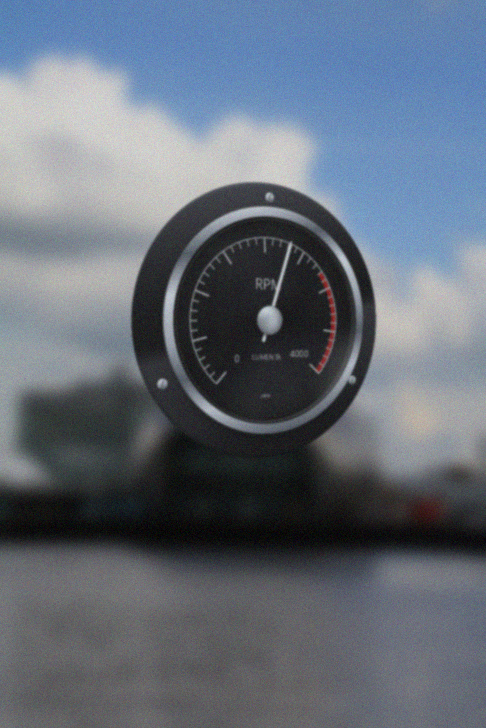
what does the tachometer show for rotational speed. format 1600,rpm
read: 2300,rpm
